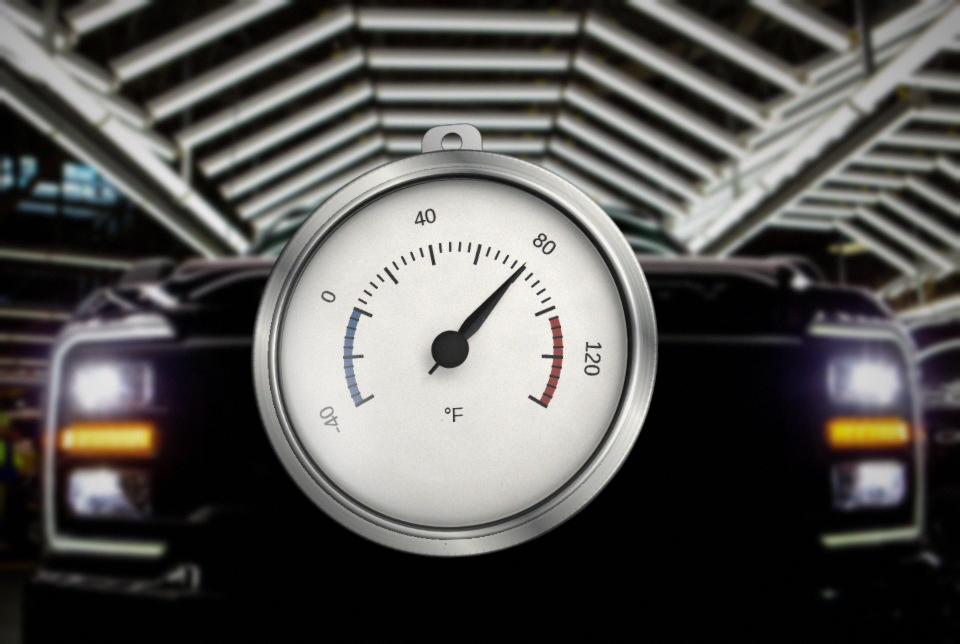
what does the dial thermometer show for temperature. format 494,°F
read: 80,°F
